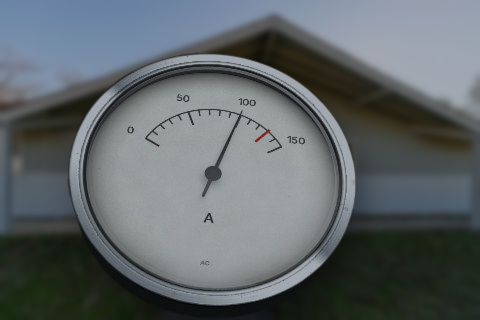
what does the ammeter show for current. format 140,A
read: 100,A
